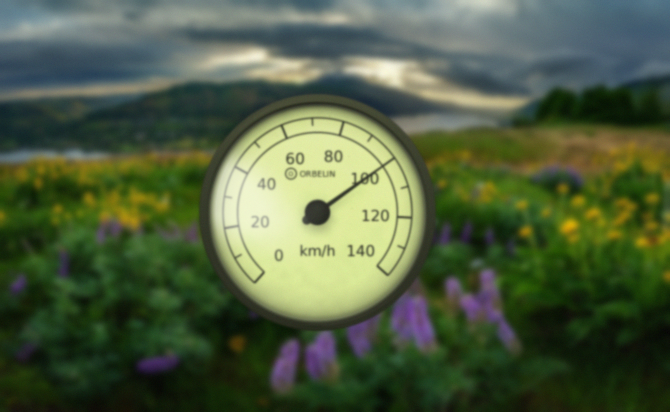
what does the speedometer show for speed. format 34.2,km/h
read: 100,km/h
